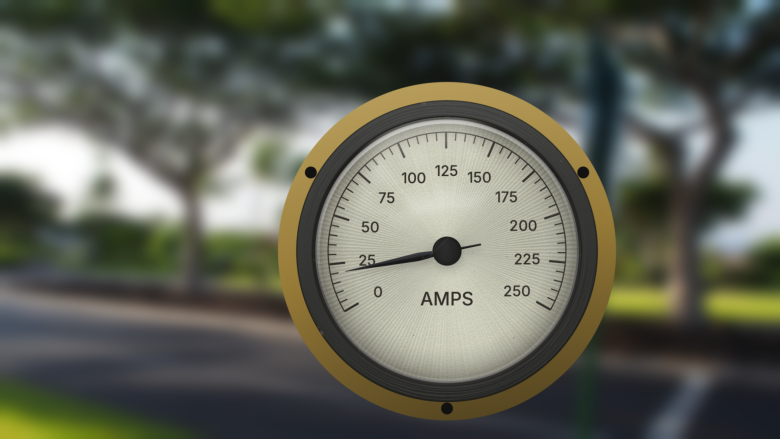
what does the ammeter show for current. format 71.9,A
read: 20,A
